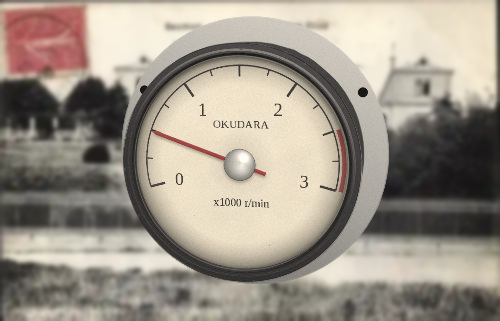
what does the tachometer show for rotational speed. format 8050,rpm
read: 500,rpm
